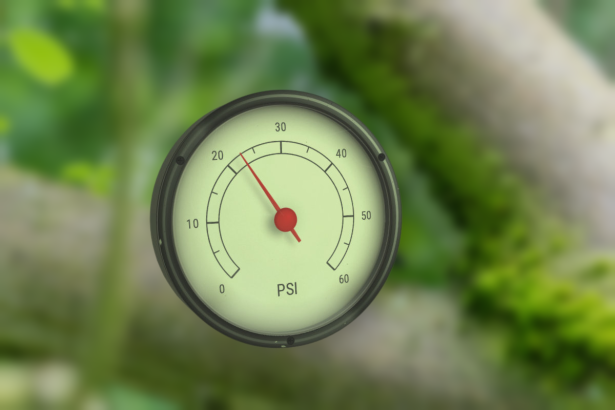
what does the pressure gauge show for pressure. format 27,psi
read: 22.5,psi
